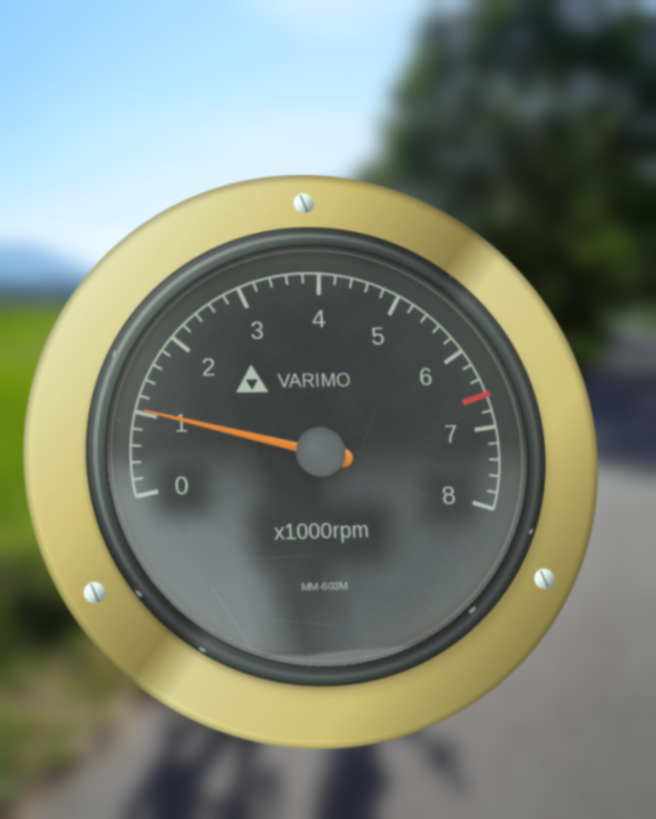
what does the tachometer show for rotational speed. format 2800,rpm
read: 1000,rpm
